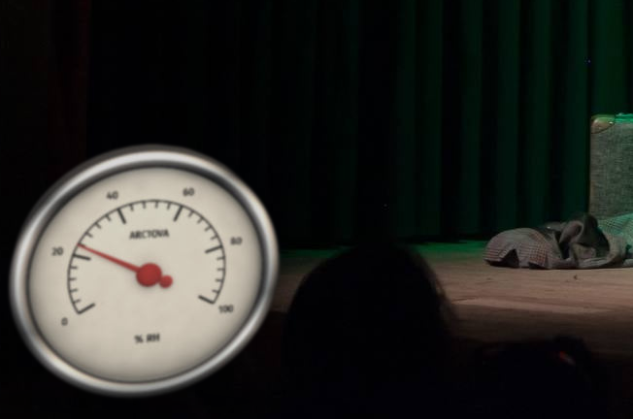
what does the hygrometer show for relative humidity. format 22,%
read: 24,%
